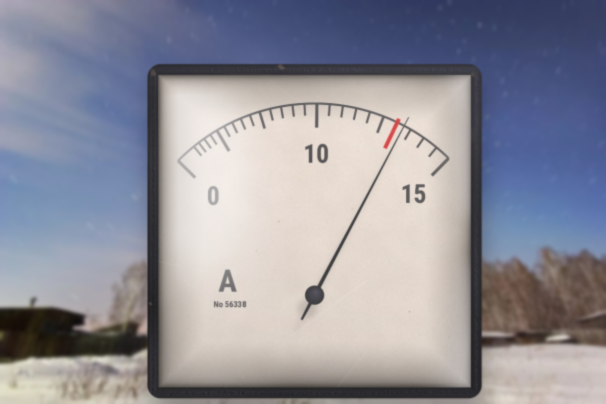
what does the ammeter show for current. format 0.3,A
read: 13.25,A
